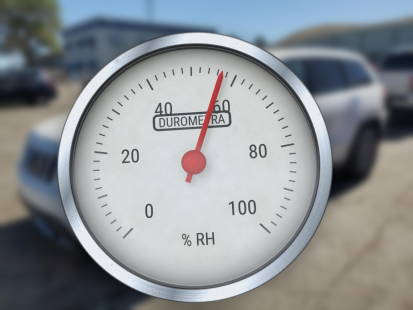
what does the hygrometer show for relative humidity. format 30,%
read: 57,%
